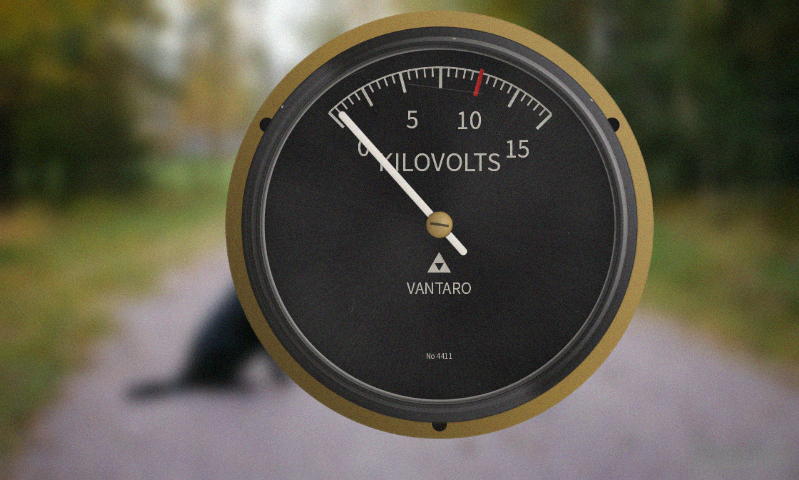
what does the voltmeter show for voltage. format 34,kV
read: 0.5,kV
